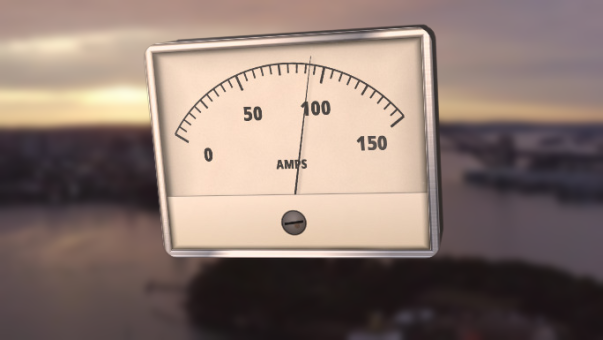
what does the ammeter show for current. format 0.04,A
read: 92.5,A
